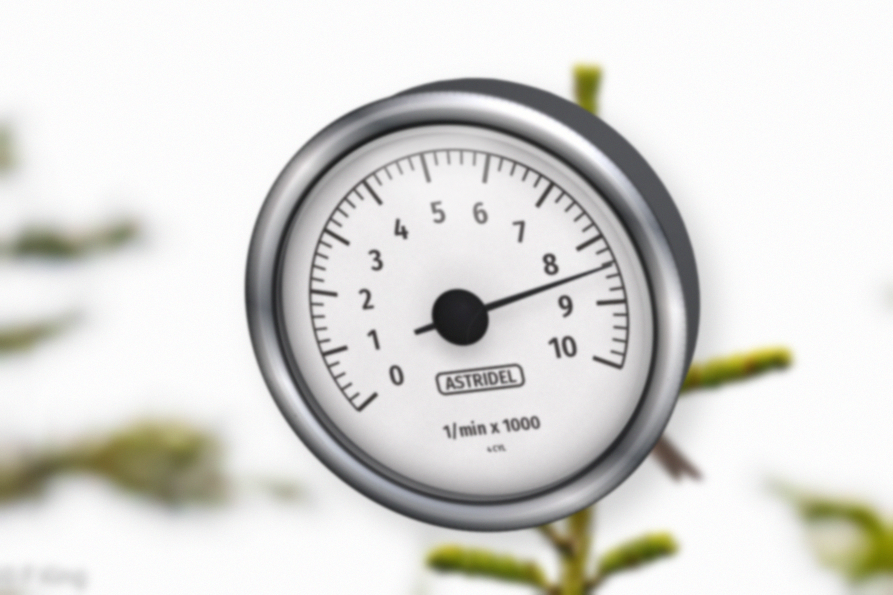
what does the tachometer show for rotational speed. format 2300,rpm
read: 8400,rpm
